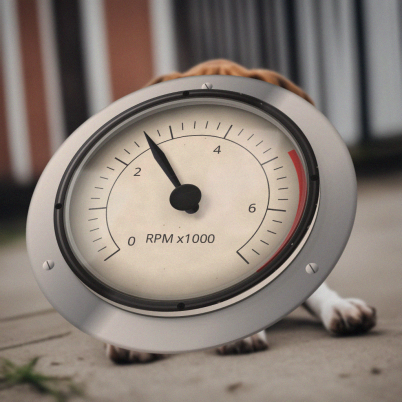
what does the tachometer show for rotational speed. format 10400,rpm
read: 2600,rpm
